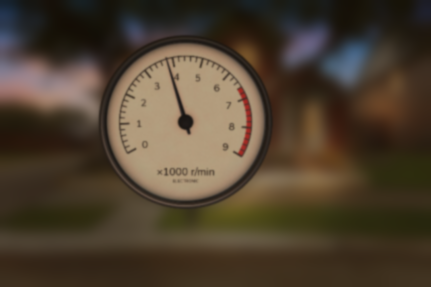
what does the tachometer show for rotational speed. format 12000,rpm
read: 3800,rpm
